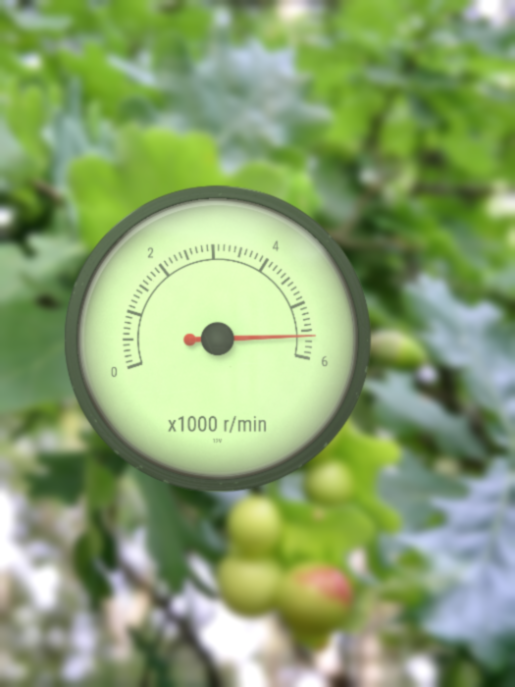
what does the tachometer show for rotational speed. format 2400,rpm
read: 5600,rpm
